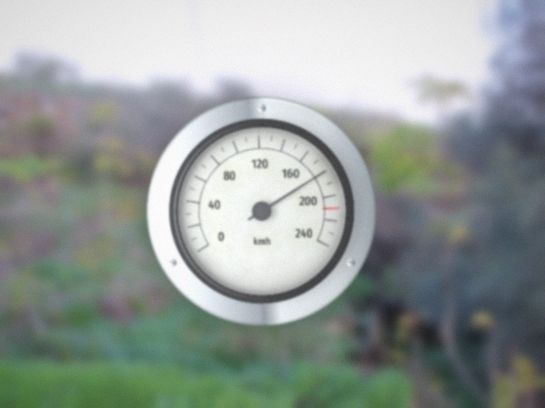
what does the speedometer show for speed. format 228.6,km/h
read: 180,km/h
